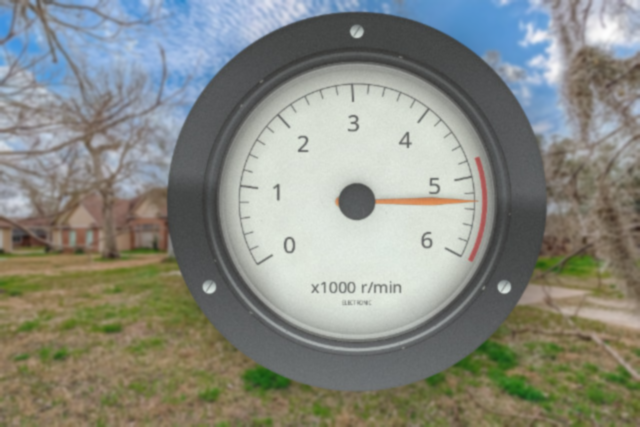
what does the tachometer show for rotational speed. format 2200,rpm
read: 5300,rpm
